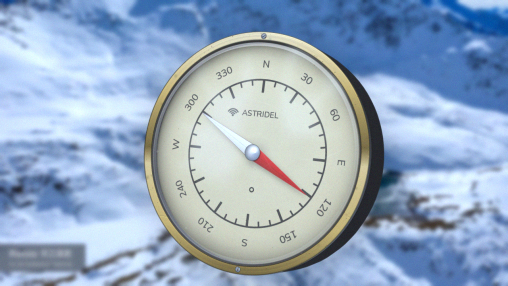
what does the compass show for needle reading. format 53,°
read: 120,°
